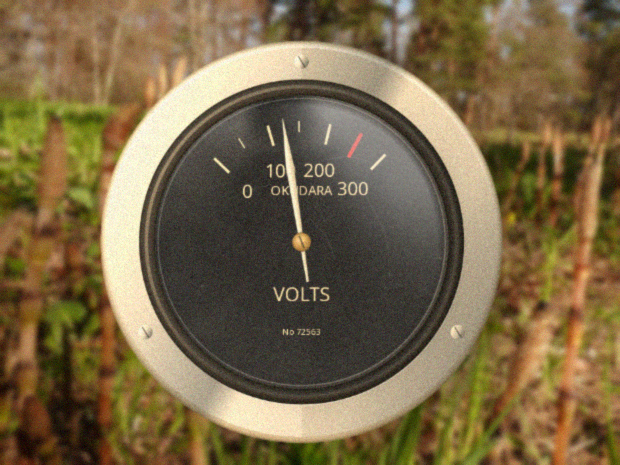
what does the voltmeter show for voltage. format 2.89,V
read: 125,V
